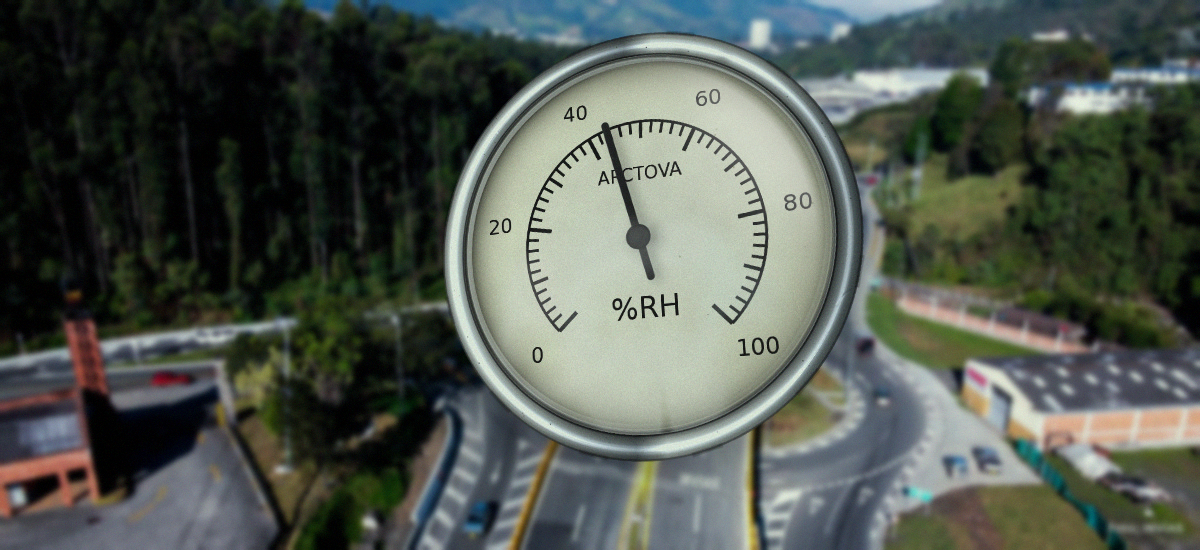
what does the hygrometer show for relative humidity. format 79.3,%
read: 44,%
